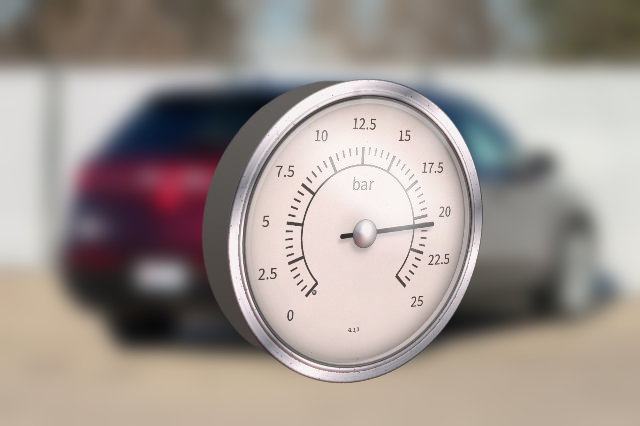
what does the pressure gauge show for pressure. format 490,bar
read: 20.5,bar
